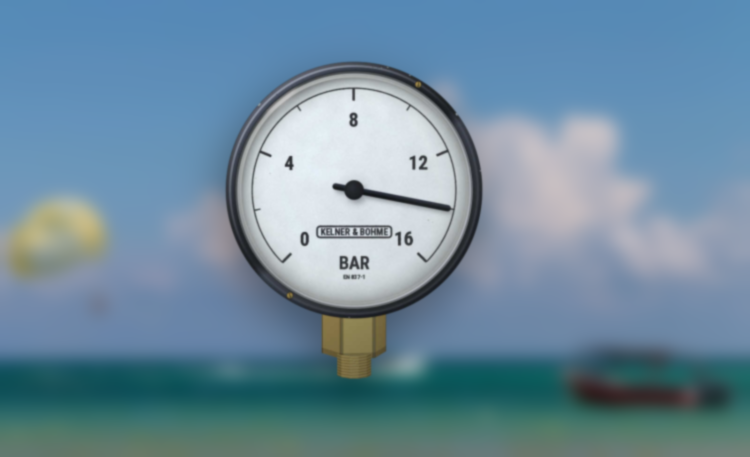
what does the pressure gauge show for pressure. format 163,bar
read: 14,bar
